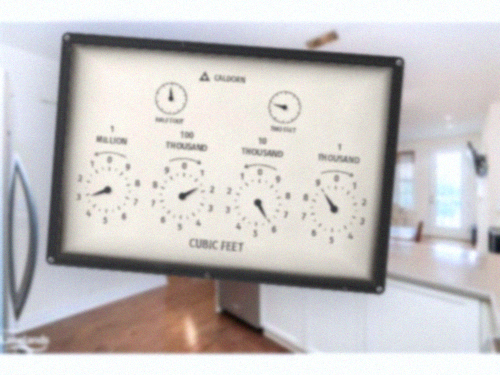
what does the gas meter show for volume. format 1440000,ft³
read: 315900,ft³
